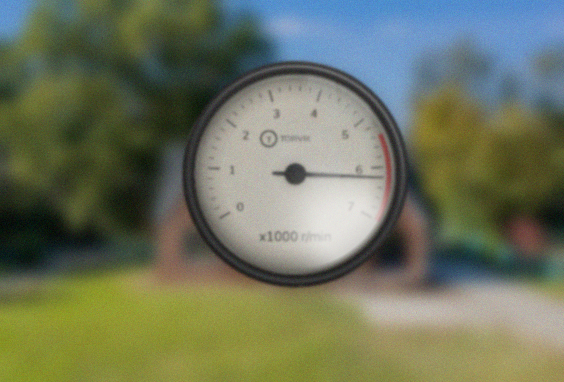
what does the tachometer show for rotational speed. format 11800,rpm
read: 6200,rpm
